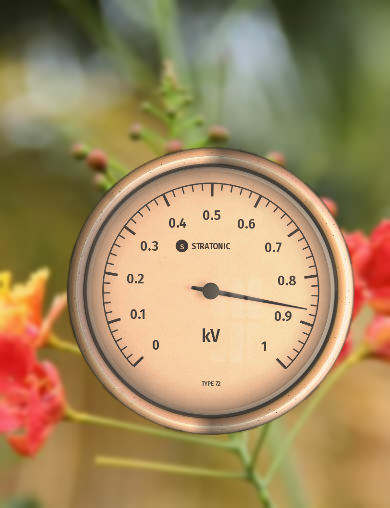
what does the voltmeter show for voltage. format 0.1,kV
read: 0.87,kV
